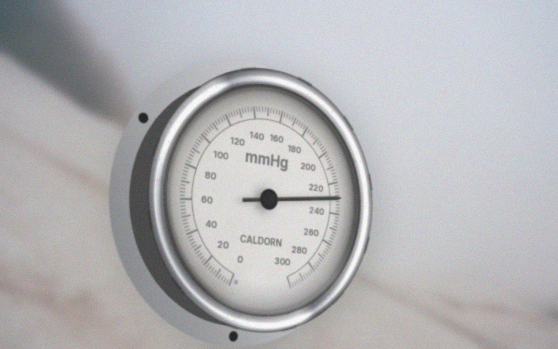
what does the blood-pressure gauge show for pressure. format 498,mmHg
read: 230,mmHg
